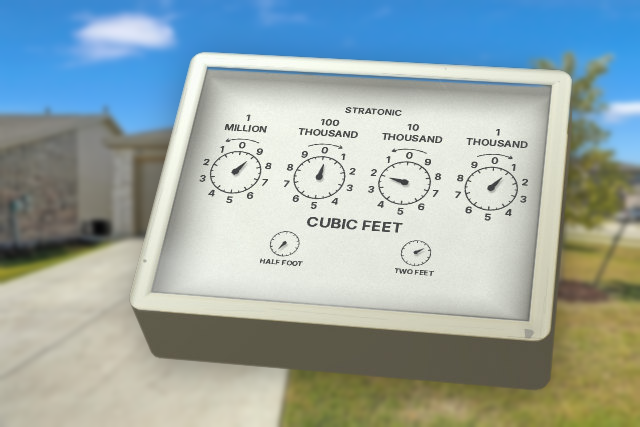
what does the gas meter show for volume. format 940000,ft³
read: 902100,ft³
